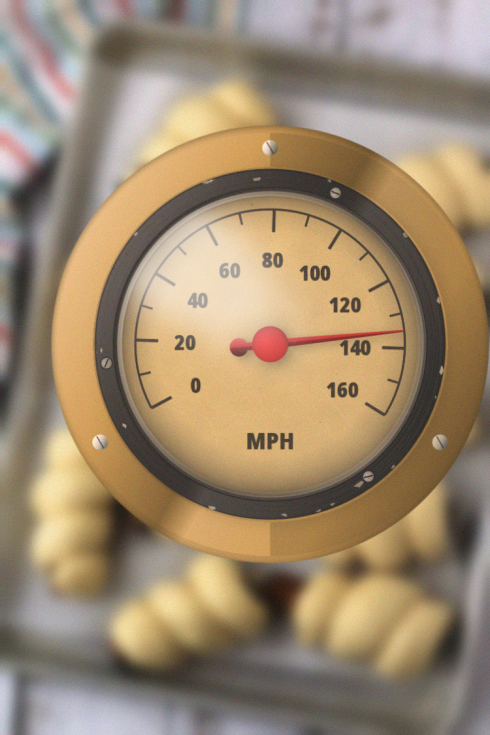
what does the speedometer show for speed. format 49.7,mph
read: 135,mph
